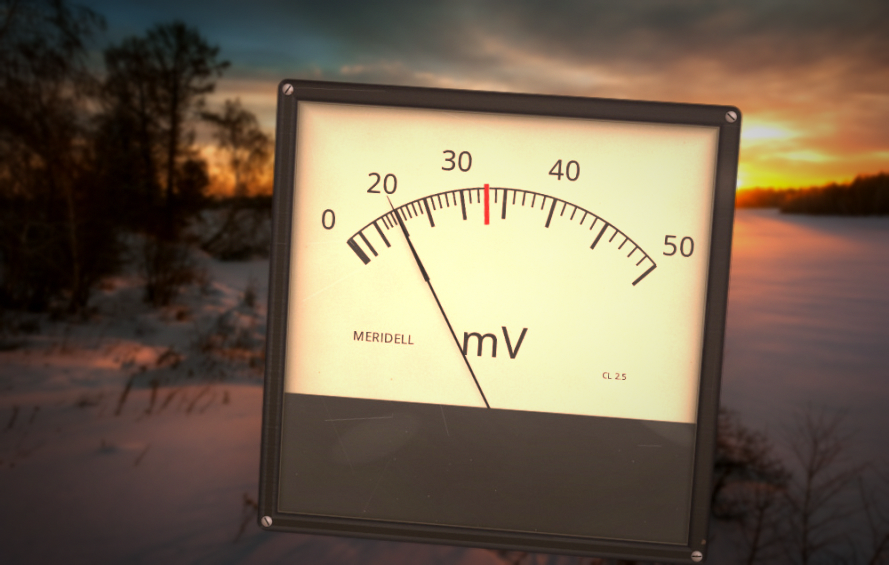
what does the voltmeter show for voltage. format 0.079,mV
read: 20,mV
